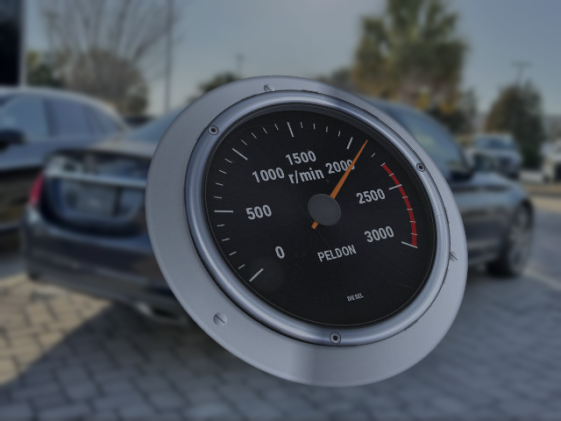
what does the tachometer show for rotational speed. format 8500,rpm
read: 2100,rpm
